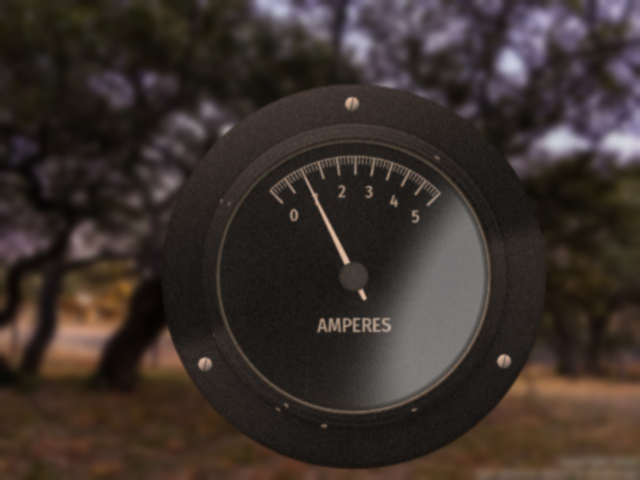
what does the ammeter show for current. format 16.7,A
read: 1,A
